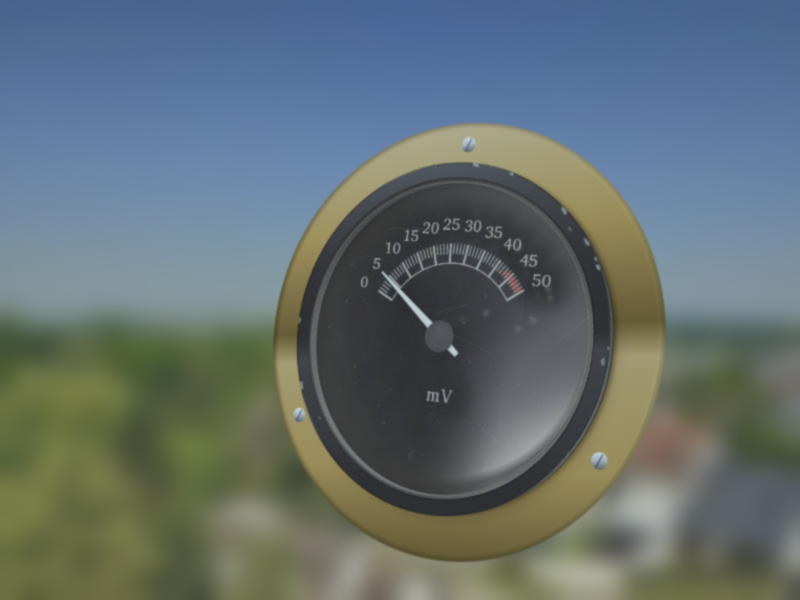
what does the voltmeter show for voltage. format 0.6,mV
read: 5,mV
